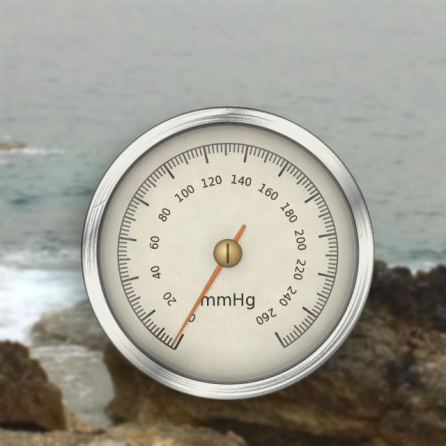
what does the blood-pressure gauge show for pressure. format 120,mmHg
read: 2,mmHg
